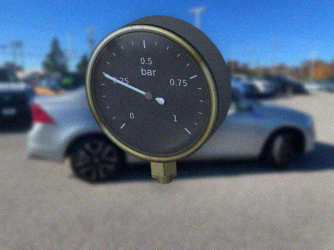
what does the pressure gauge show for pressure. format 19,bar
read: 0.25,bar
